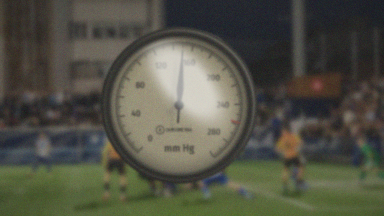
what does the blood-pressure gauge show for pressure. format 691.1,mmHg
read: 150,mmHg
